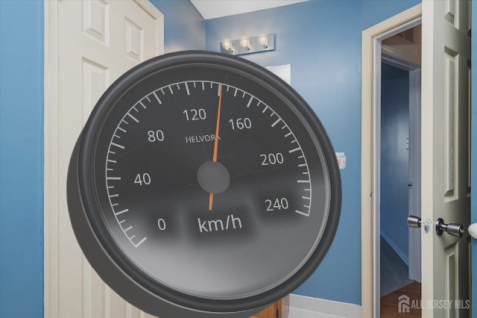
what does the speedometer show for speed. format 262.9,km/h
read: 140,km/h
